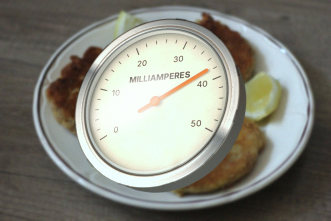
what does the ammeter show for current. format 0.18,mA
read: 38,mA
